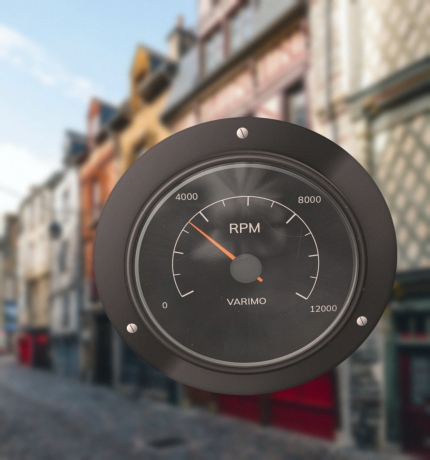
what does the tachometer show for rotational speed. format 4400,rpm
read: 3500,rpm
